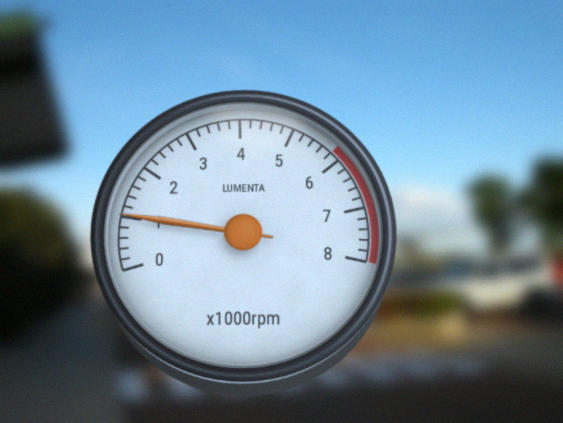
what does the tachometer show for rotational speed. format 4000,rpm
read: 1000,rpm
